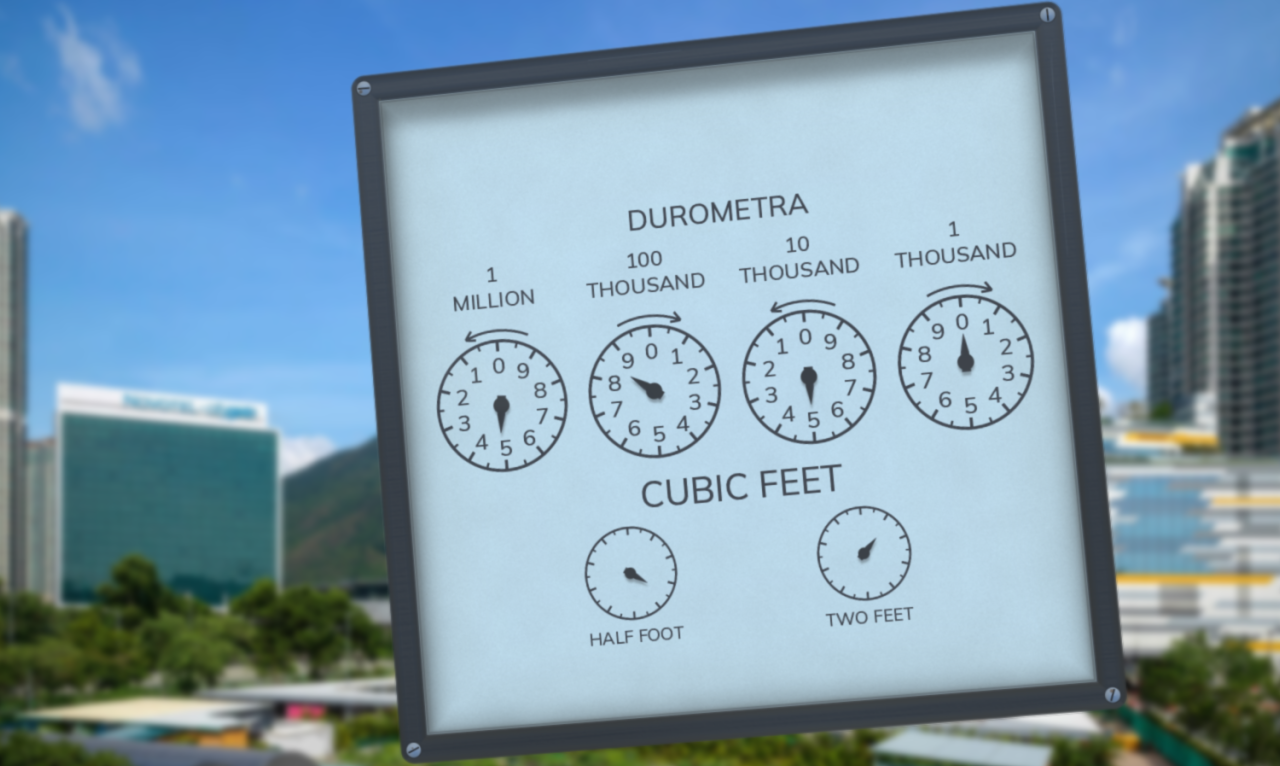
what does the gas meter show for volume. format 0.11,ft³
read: 485000,ft³
